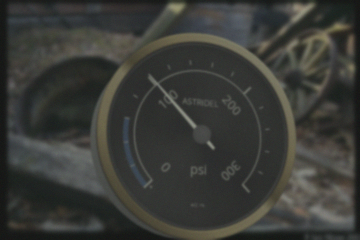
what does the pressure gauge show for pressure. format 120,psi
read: 100,psi
